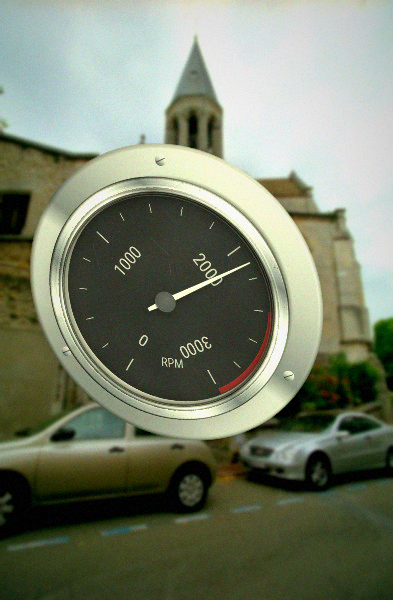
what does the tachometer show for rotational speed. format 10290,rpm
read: 2100,rpm
